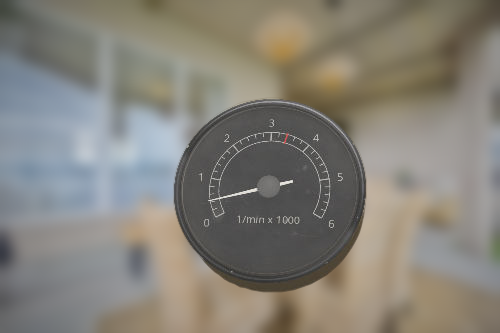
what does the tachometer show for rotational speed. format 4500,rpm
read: 400,rpm
